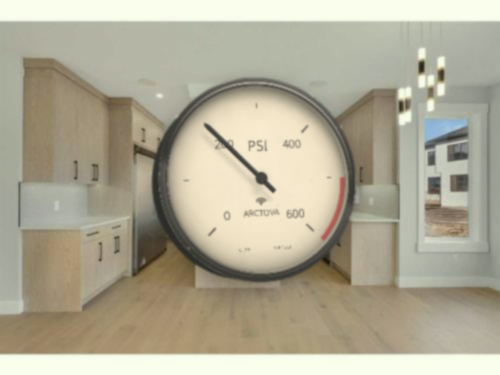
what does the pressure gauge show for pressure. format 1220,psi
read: 200,psi
